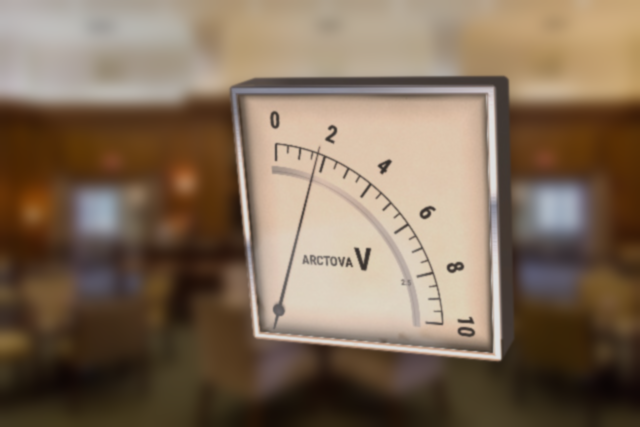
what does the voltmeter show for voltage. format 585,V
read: 1.75,V
